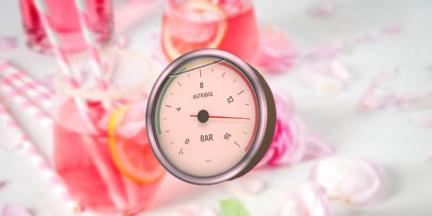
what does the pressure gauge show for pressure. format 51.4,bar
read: 14,bar
